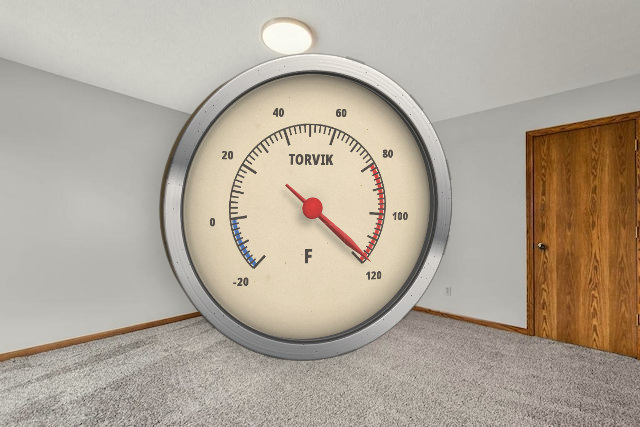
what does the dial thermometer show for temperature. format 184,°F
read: 118,°F
